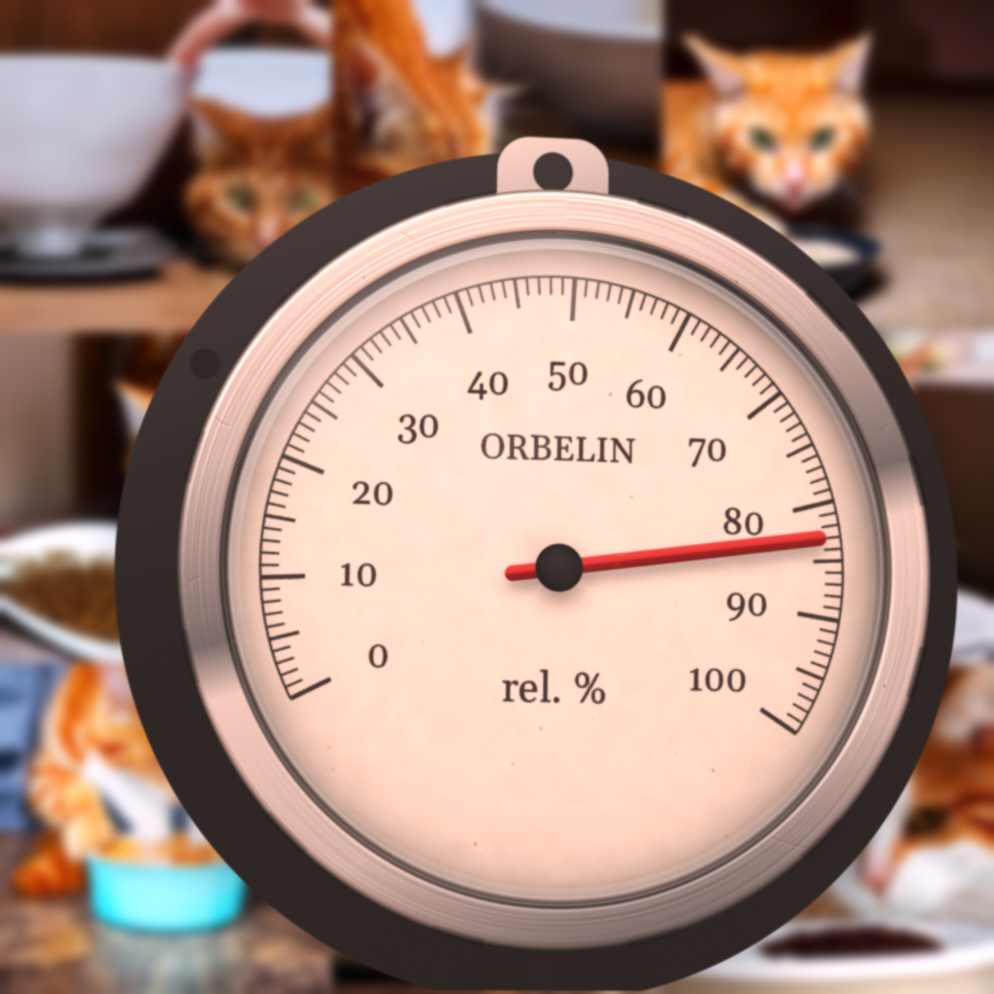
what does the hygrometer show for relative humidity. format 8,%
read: 83,%
